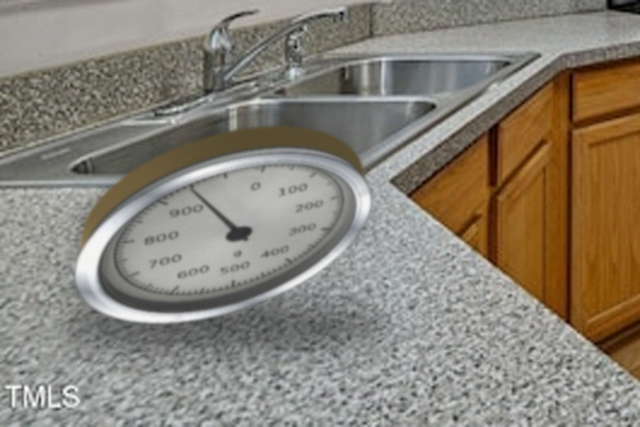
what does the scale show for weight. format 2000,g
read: 950,g
